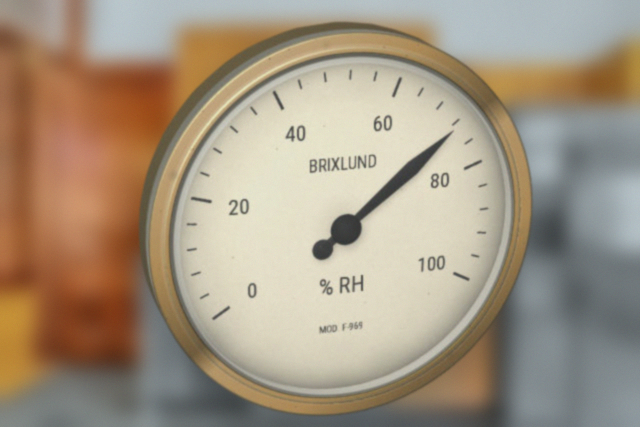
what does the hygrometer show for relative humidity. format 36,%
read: 72,%
